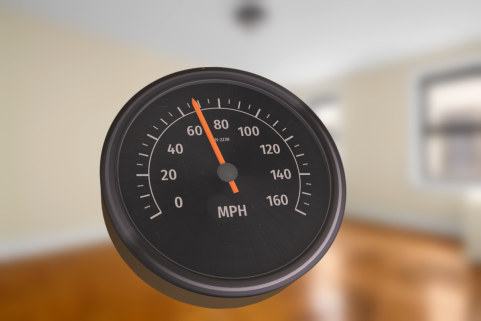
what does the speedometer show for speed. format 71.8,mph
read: 67.5,mph
